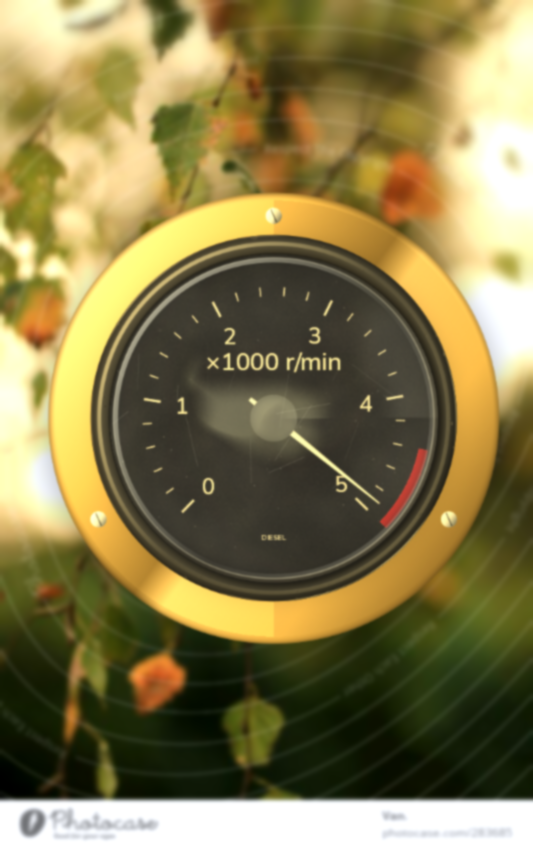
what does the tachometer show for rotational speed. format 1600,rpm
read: 4900,rpm
